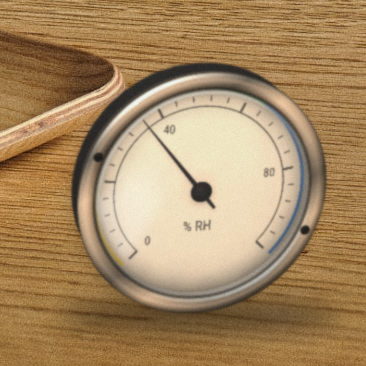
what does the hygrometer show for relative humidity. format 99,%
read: 36,%
